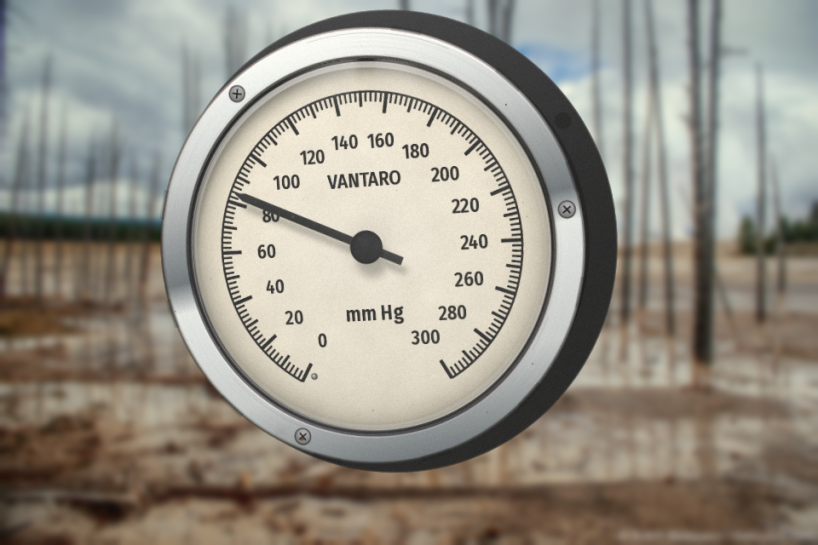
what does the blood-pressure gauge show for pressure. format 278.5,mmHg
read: 84,mmHg
